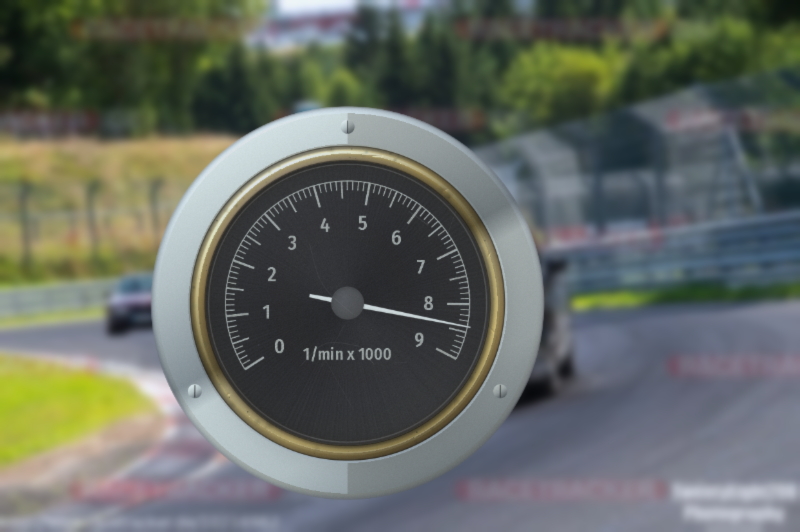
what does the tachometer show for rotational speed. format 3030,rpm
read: 8400,rpm
